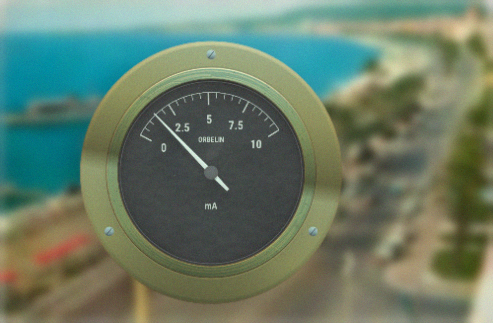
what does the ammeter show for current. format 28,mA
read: 1.5,mA
